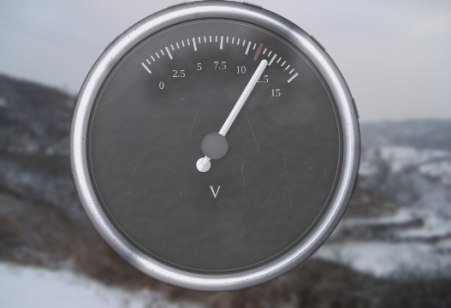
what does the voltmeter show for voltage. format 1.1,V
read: 12,V
